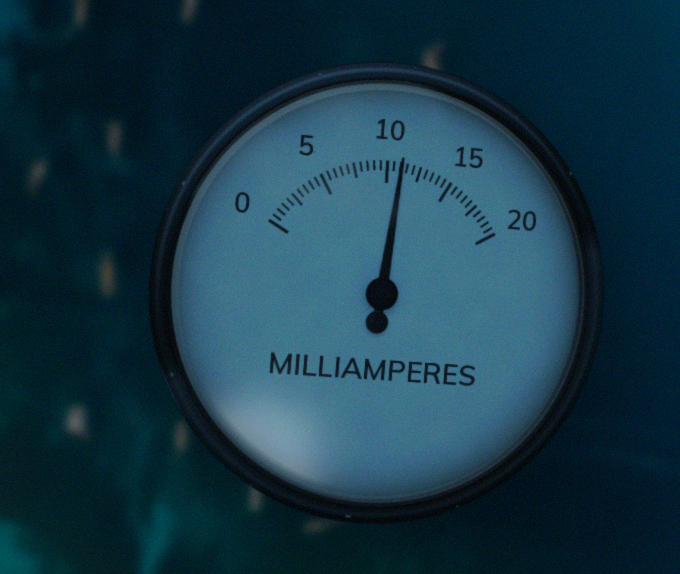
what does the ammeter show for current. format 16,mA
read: 11,mA
